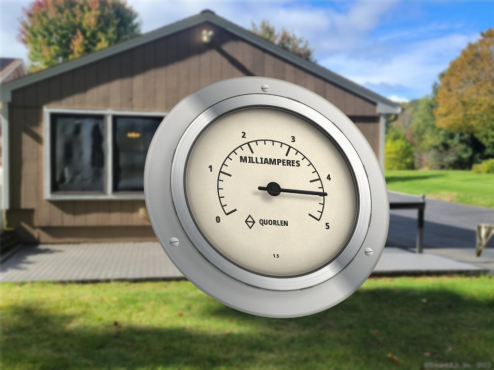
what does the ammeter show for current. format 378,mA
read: 4.4,mA
